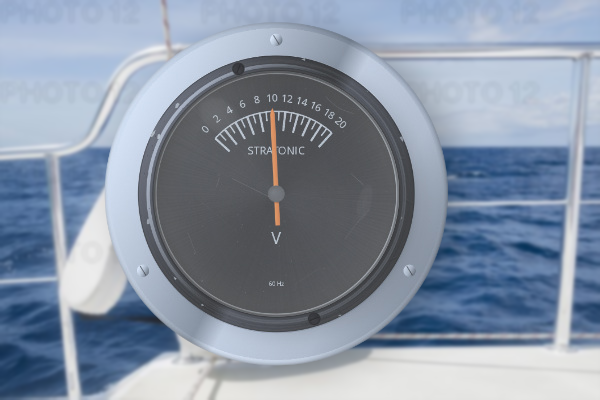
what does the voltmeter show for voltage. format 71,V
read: 10,V
